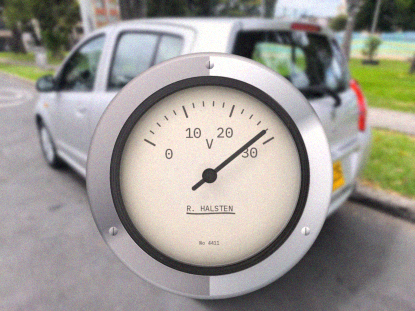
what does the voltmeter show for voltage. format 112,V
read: 28,V
